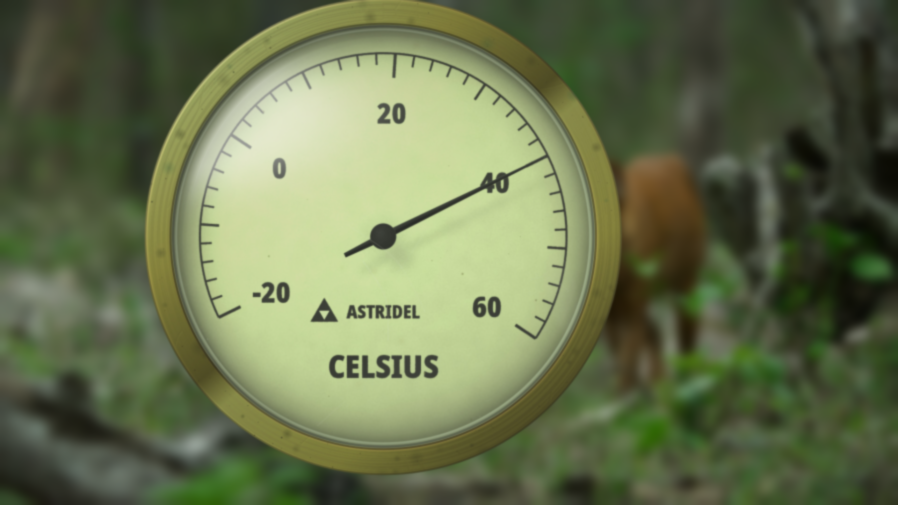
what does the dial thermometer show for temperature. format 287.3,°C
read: 40,°C
